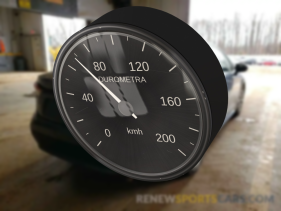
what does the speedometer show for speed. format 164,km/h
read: 70,km/h
